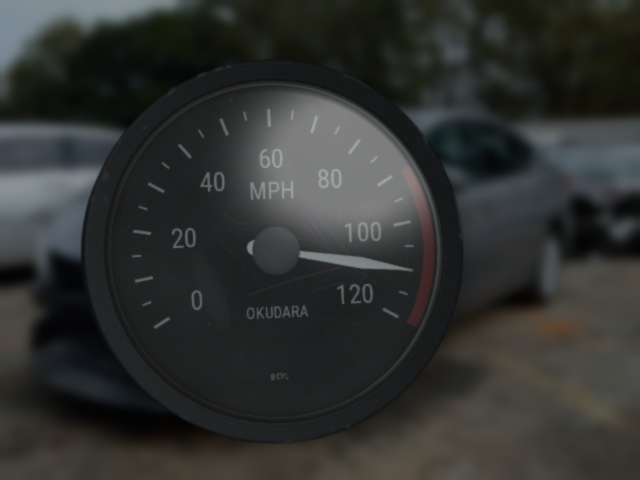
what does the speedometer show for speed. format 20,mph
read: 110,mph
